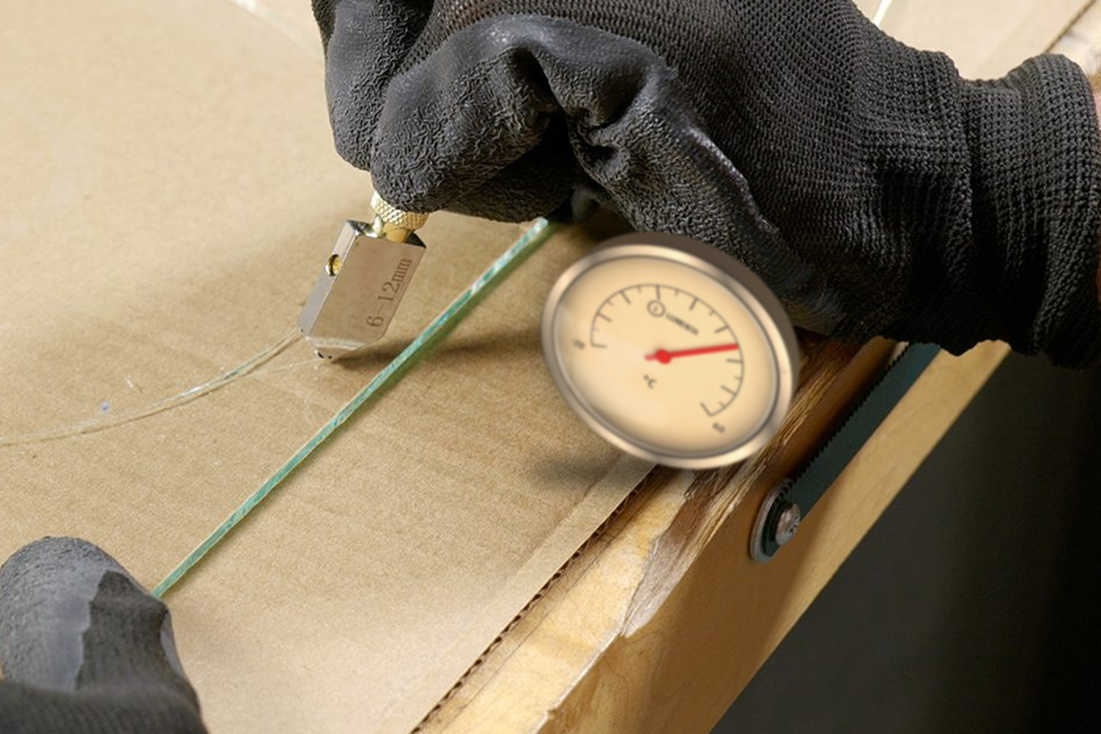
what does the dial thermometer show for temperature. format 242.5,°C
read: 35,°C
